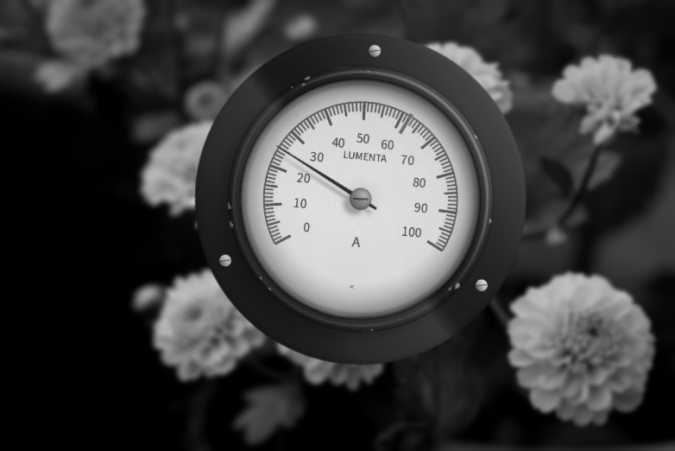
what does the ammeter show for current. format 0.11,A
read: 25,A
